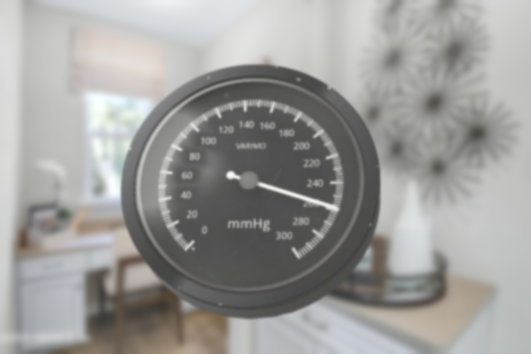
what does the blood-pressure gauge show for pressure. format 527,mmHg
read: 260,mmHg
